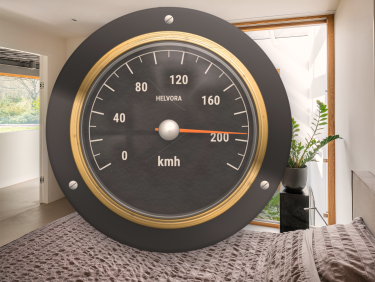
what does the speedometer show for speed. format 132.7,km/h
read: 195,km/h
